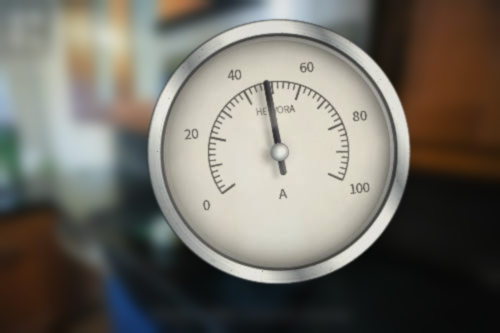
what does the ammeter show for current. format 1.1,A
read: 48,A
